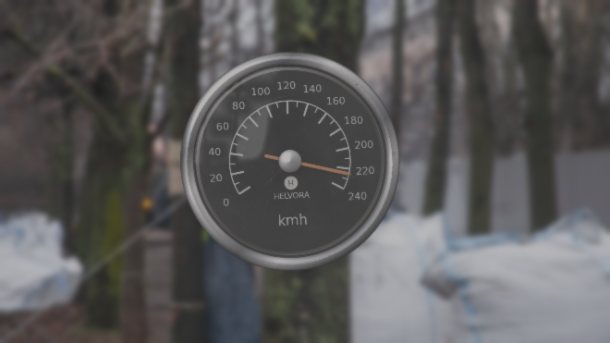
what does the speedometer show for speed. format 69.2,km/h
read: 225,km/h
